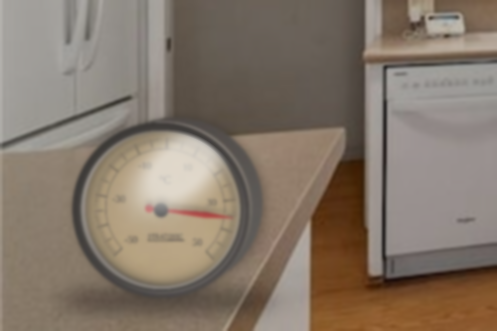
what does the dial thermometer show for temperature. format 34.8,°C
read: 35,°C
